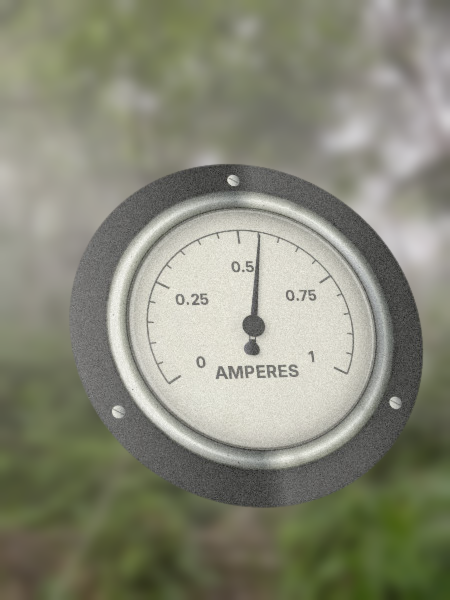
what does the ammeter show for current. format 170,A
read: 0.55,A
